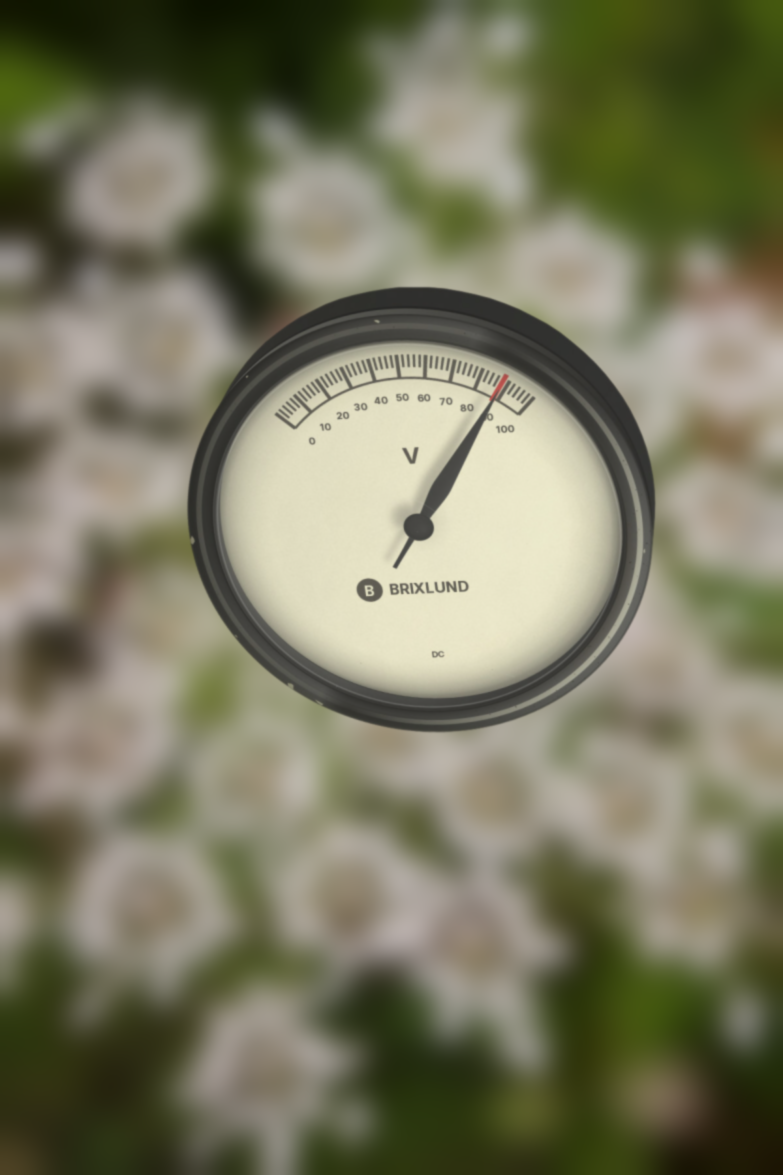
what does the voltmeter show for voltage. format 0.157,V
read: 88,V
